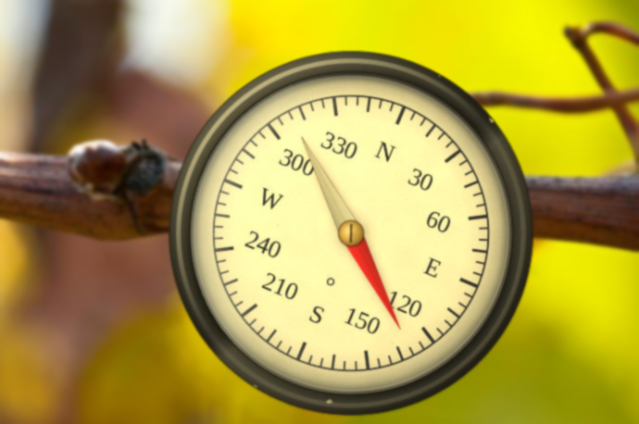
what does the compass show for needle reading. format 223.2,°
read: 130,°
